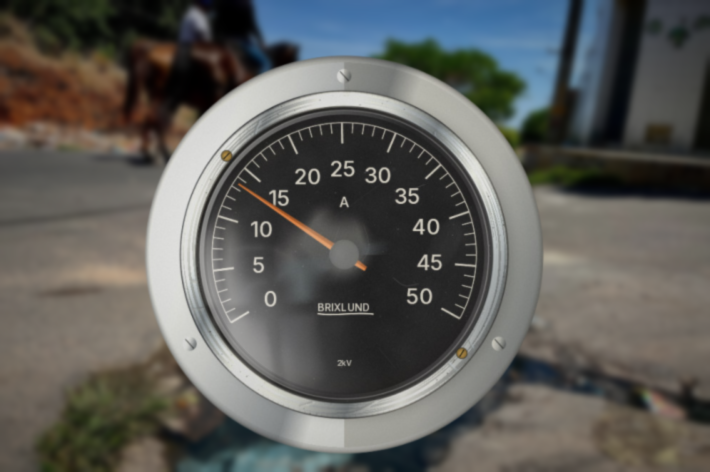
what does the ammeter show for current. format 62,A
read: 13.5,A
